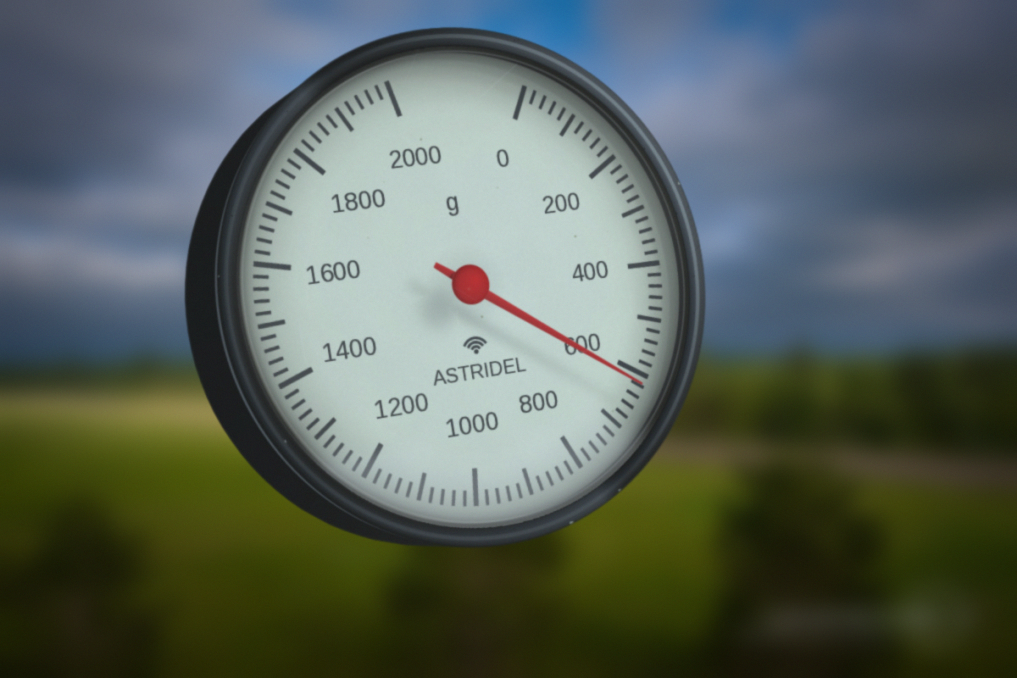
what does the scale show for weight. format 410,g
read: 620,g
